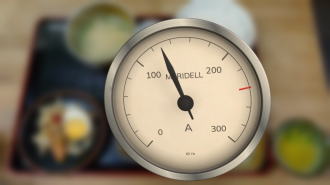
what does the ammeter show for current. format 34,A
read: 130,A
